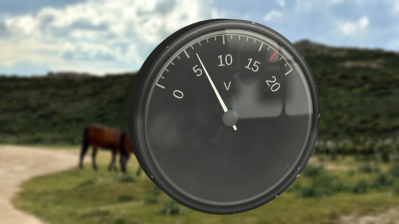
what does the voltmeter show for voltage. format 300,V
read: 6,V
